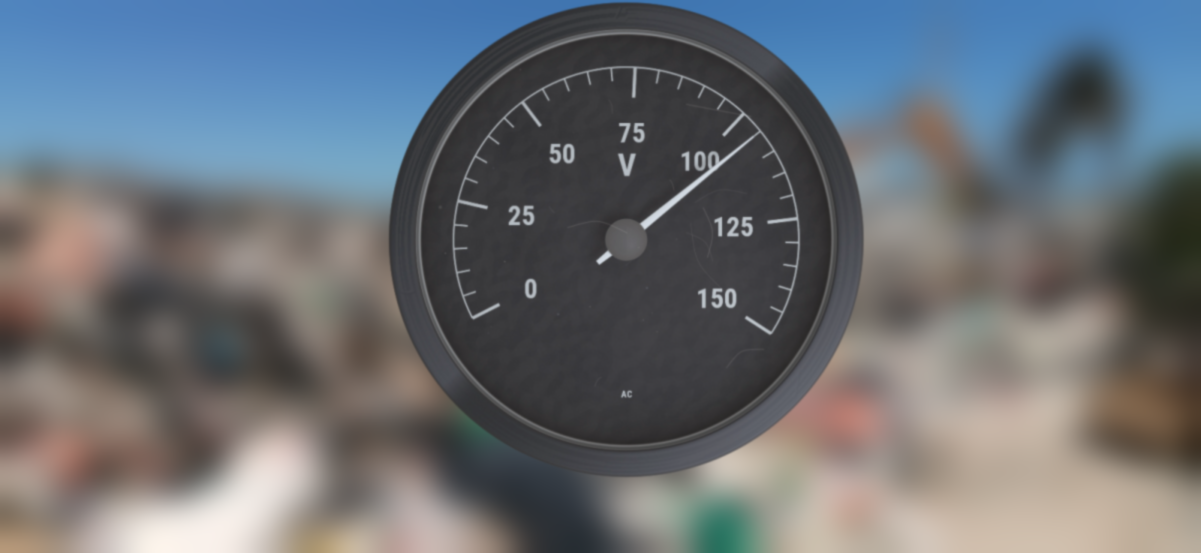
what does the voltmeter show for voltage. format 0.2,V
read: 105,V
